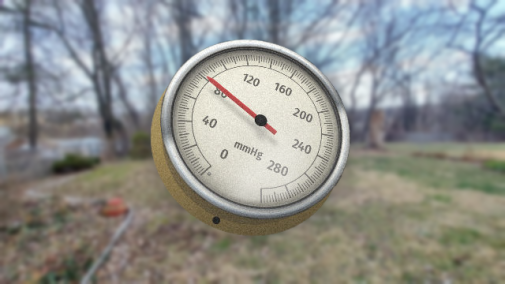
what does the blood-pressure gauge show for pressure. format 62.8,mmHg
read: 80,mmHg
